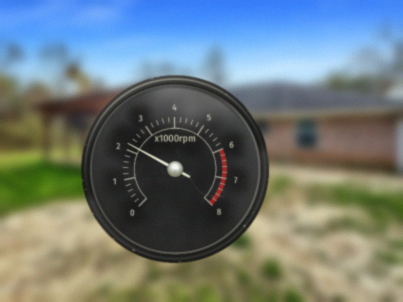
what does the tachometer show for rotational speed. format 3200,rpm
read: 2200,rpm
